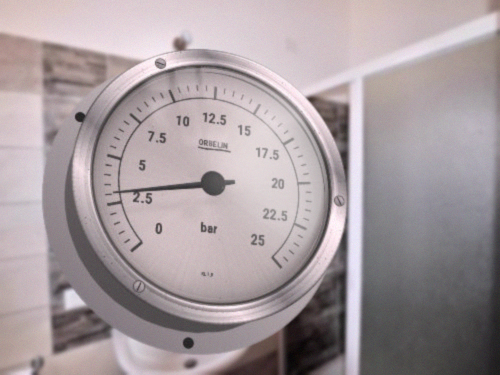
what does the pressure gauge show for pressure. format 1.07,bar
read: 3,bar
